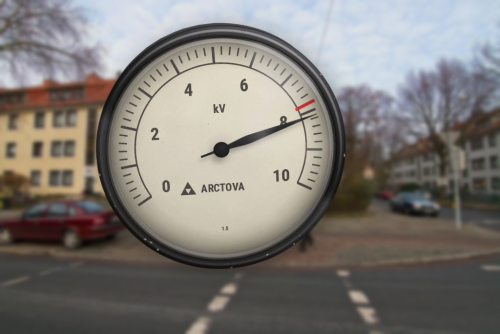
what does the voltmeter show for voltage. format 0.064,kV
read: 8.1,kV
